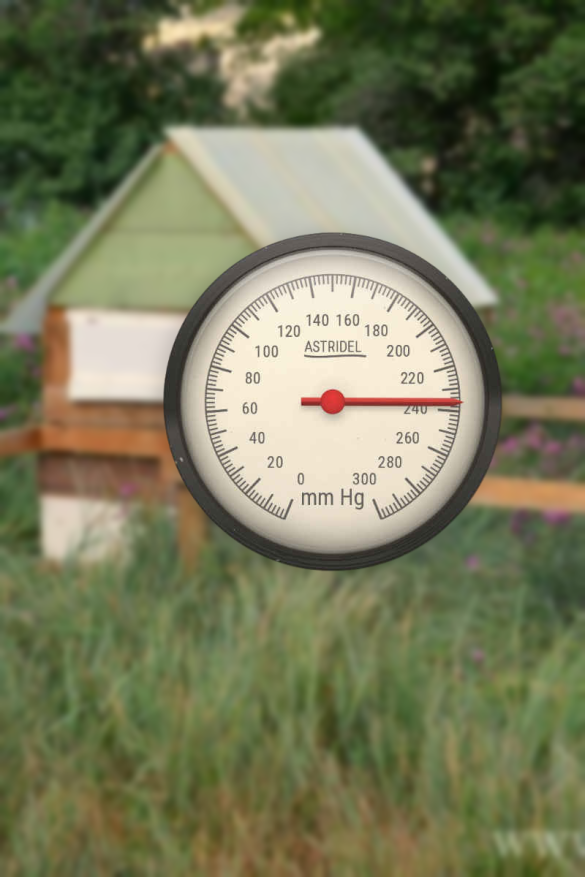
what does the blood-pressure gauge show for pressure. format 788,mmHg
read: 236,mmHg
